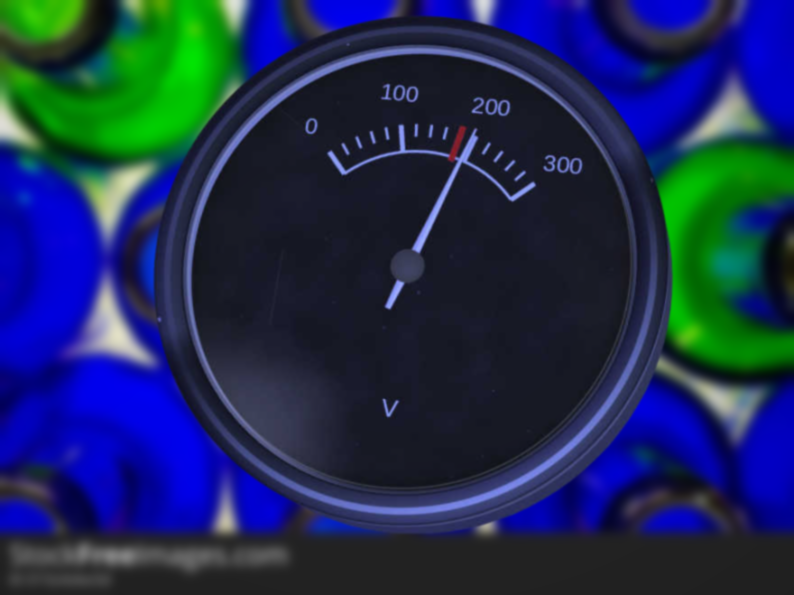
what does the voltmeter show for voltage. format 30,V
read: 200,V
